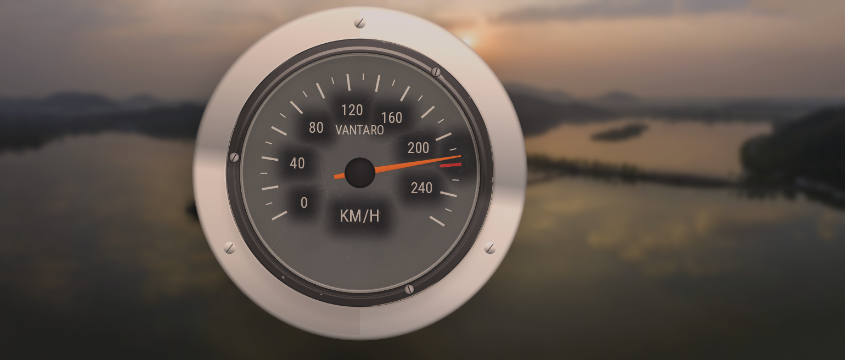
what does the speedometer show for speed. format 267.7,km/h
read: 215,km/h
